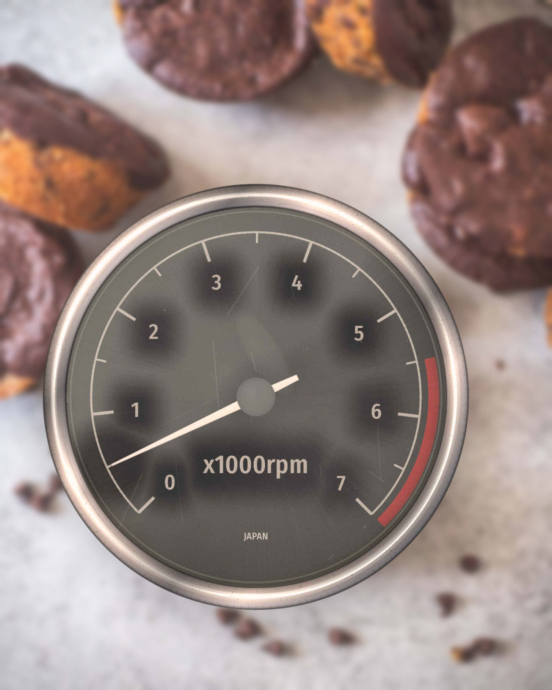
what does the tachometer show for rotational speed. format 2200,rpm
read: 500,rpm
